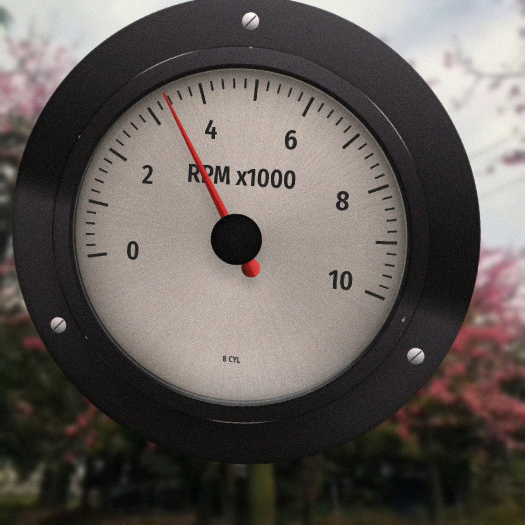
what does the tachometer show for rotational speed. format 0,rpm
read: 3400,rpm
